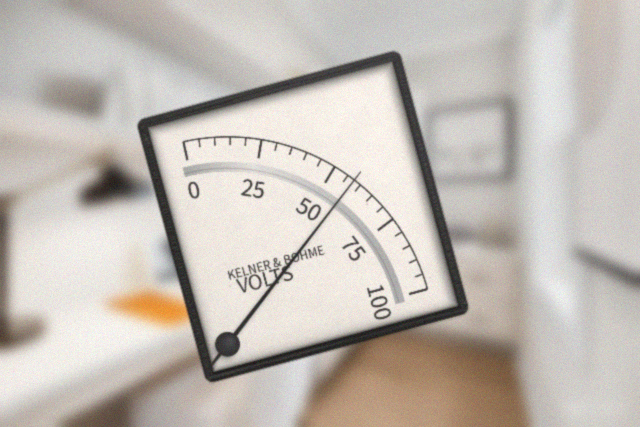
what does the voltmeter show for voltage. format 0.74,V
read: 57.5,V
